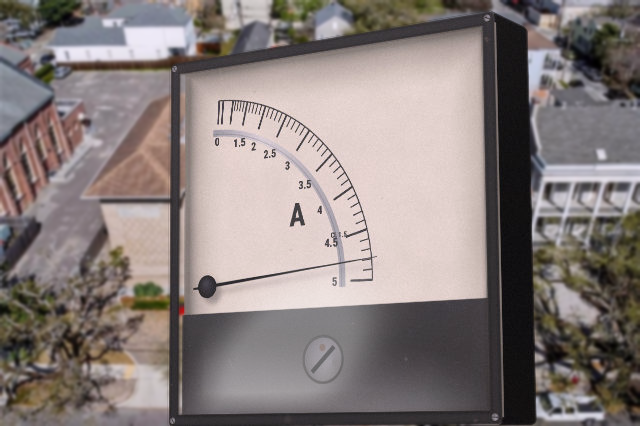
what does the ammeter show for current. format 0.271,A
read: 4.8,A
